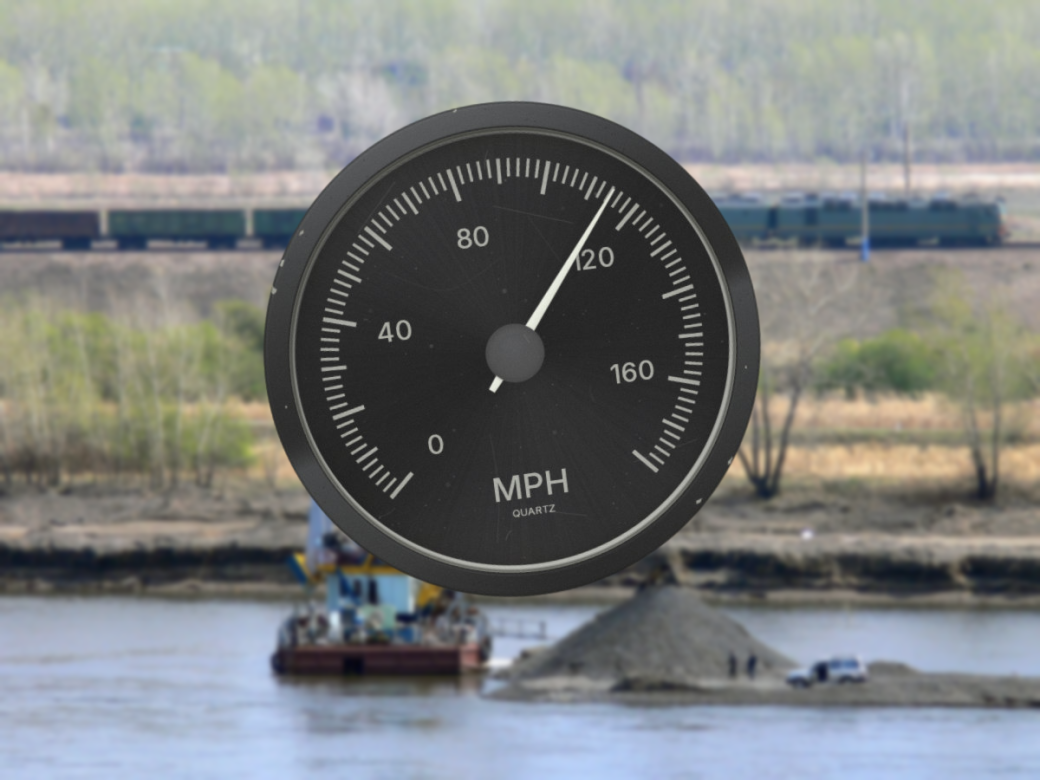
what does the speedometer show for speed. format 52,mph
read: 114,mph
